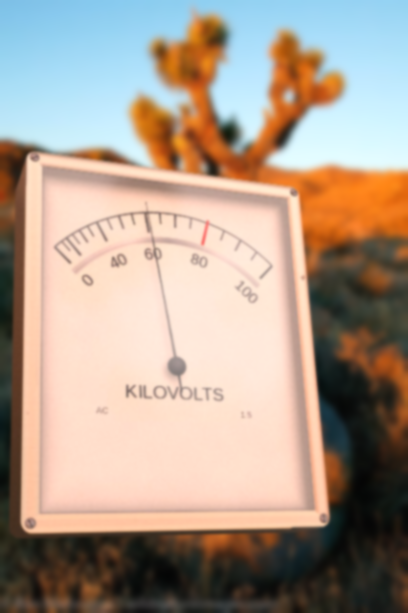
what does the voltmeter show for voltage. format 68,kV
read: 60,kV
